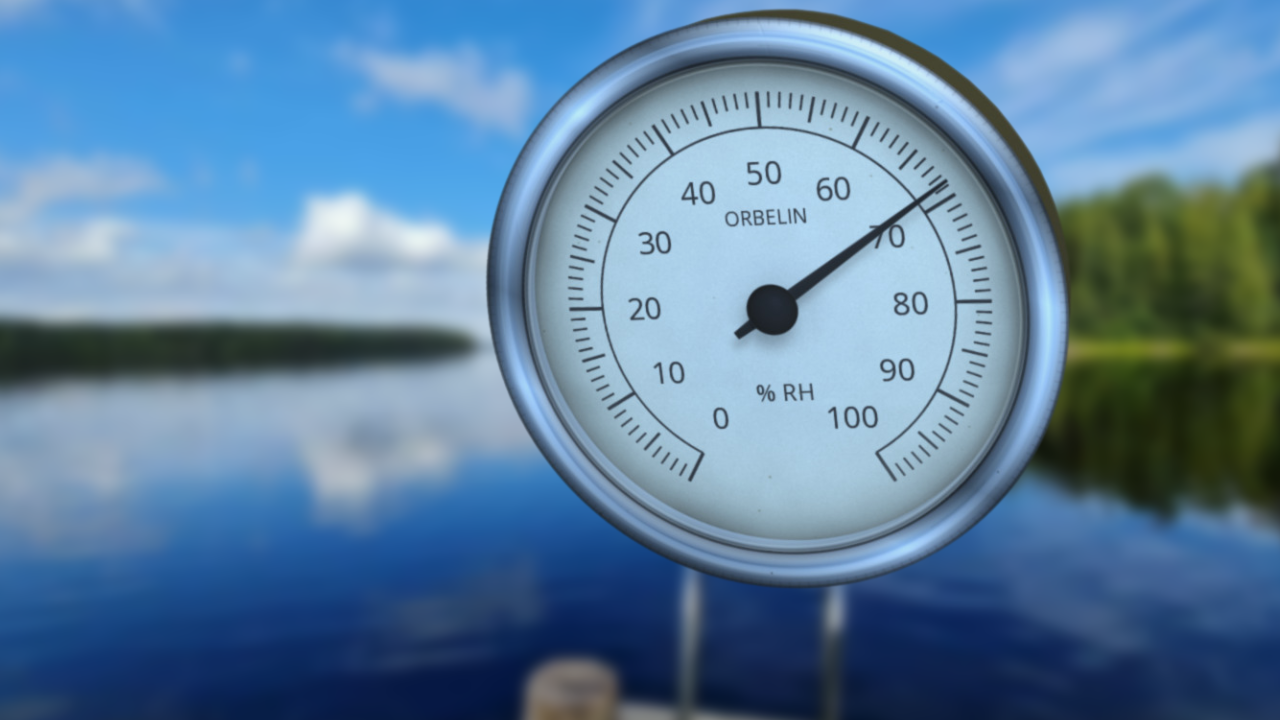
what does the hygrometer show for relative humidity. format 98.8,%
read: 68.5,%
